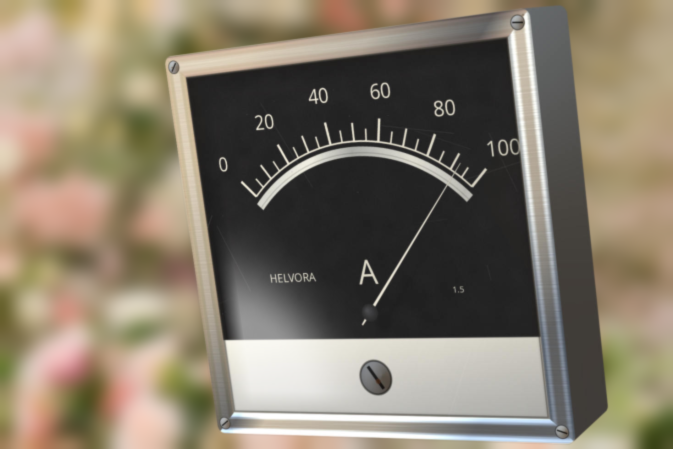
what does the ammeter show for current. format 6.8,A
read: 92.5,A
